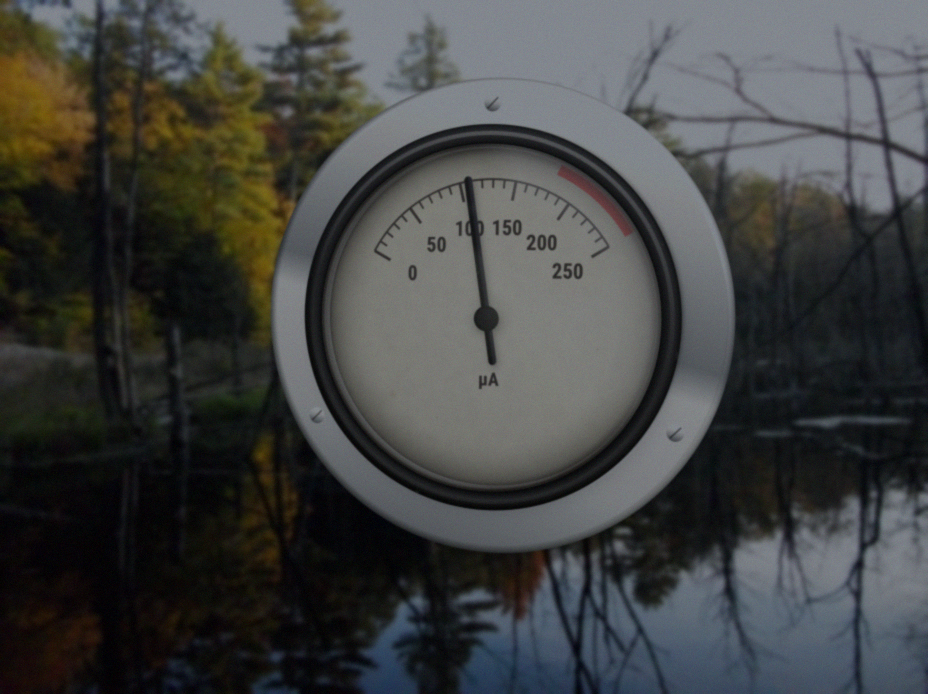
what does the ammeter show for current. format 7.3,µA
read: 110,µA
